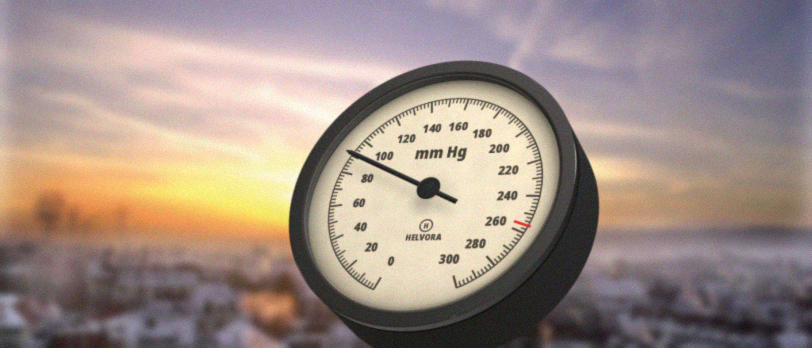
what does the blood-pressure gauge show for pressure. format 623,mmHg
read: 90,mmHg
